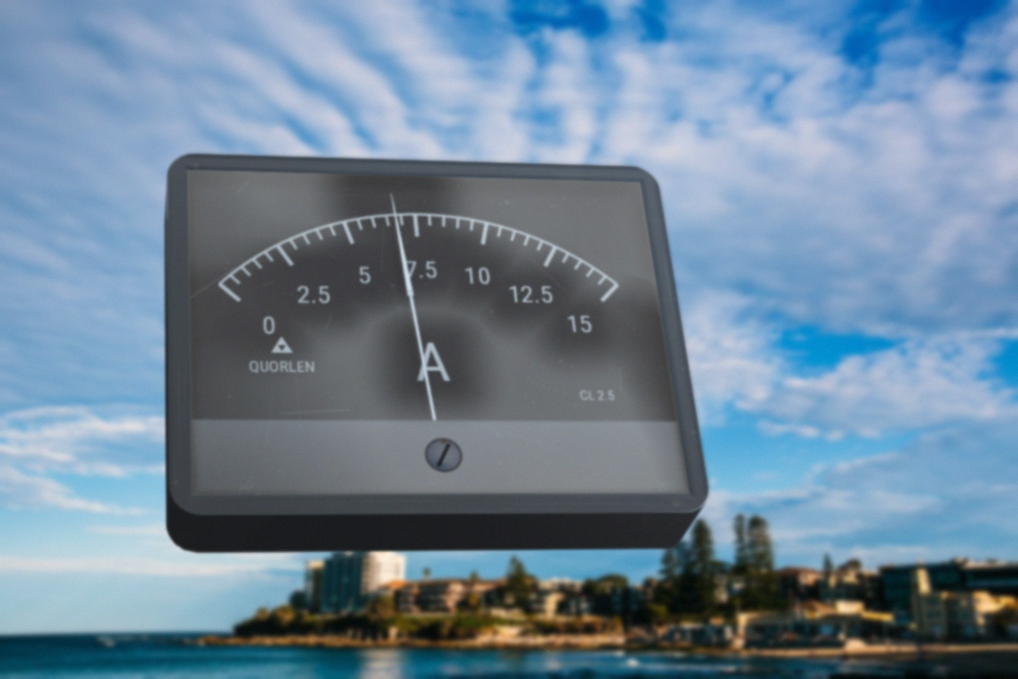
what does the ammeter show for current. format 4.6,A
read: 6.75,A
